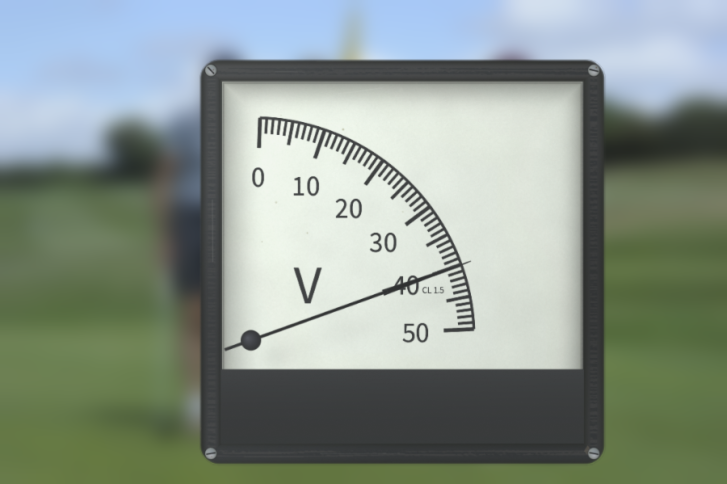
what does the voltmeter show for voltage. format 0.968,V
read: 40,V
